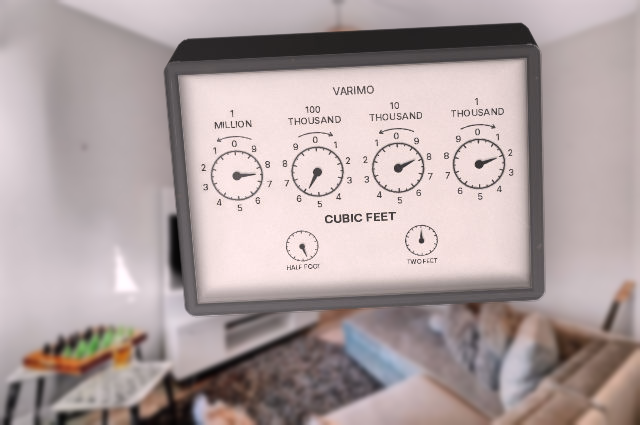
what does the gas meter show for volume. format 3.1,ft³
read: 758200,ft³
